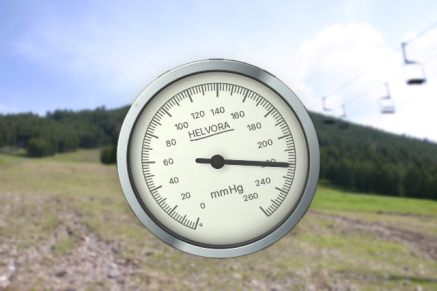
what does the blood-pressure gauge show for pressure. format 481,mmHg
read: 220,mmHg
